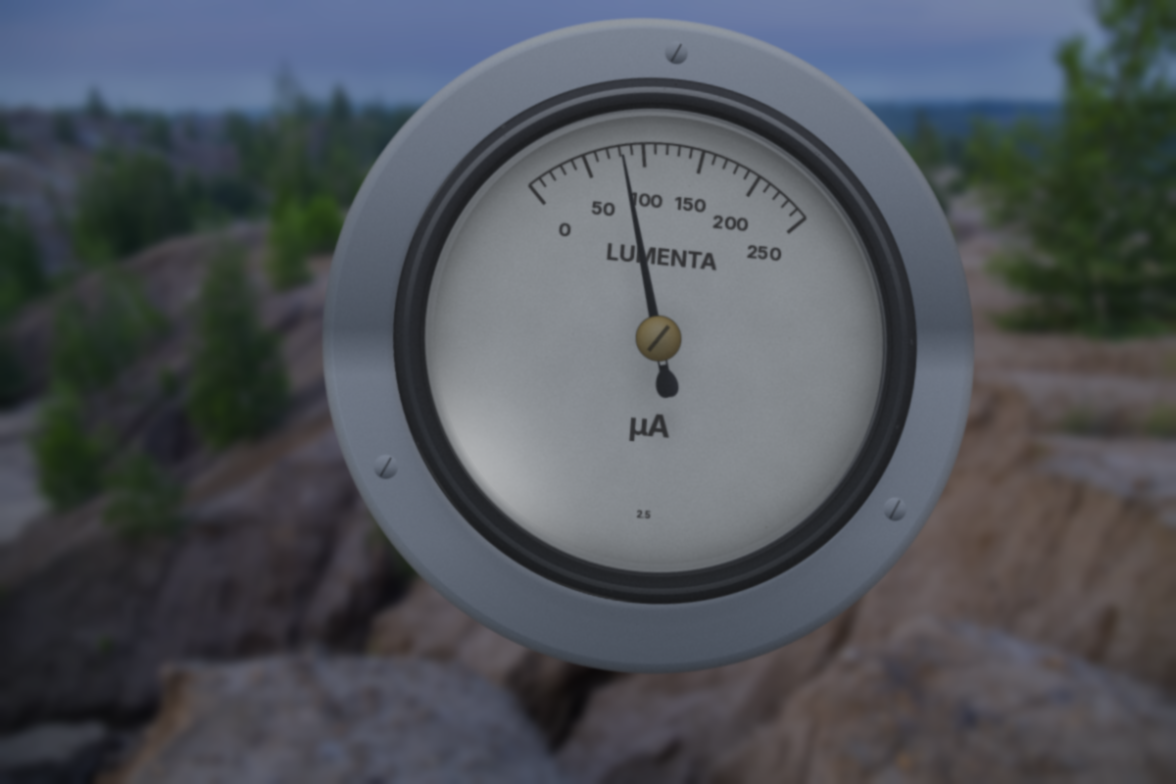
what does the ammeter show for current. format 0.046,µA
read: 80,µA
